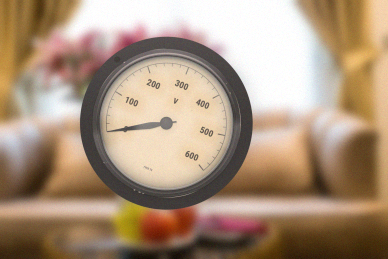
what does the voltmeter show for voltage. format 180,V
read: 0,V
